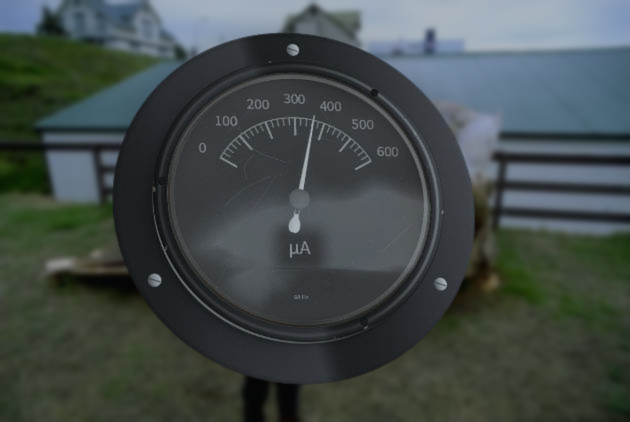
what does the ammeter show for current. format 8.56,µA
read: 360,µA
